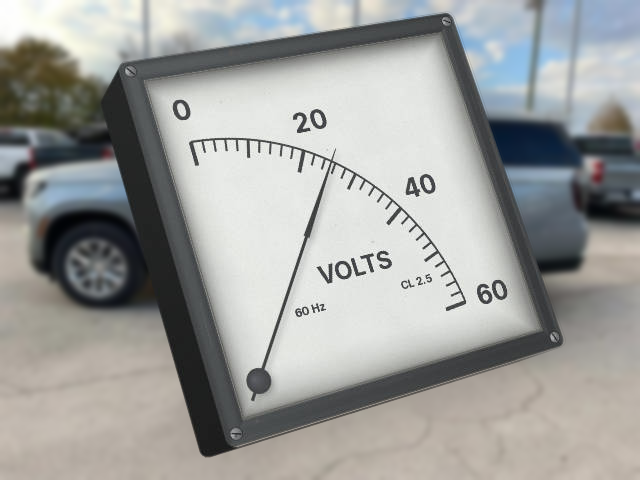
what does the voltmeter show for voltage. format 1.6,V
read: 25,V
